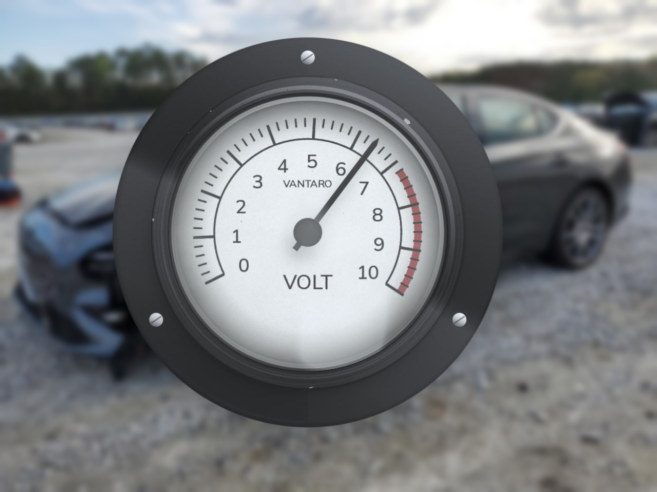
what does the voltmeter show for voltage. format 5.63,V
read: 6.4,V
